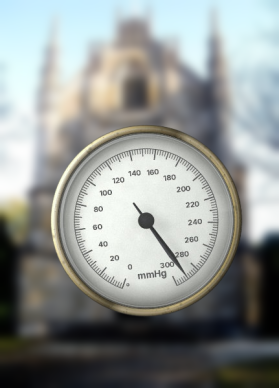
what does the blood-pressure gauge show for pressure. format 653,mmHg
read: 290,mmHg
